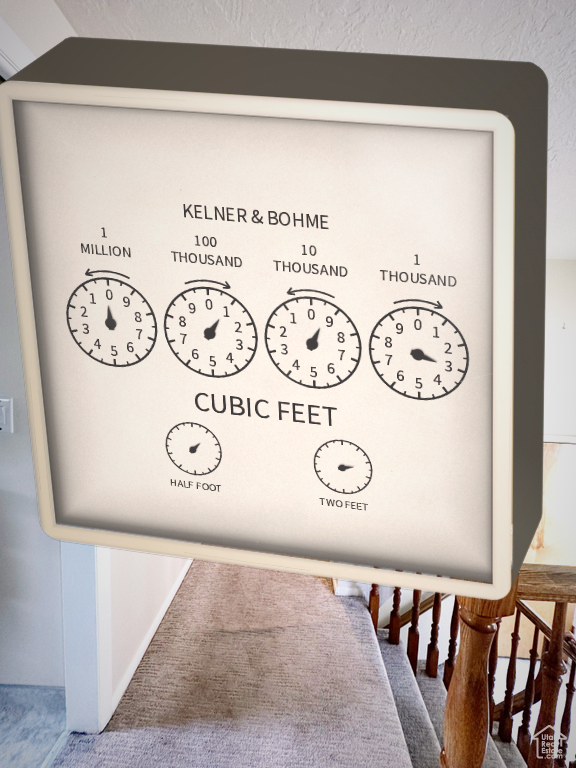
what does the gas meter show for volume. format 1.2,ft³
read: 9300,ft³
